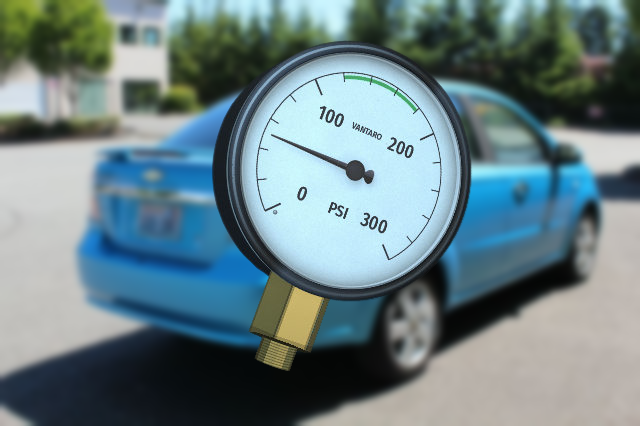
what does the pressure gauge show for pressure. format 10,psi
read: 50,psi
